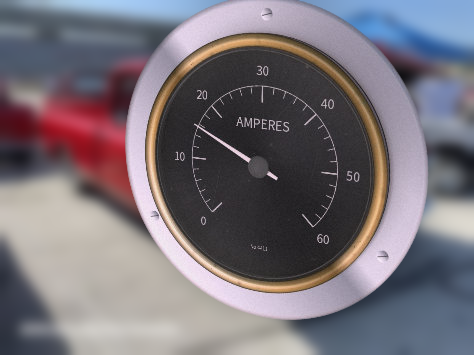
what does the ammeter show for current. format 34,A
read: 16,A
